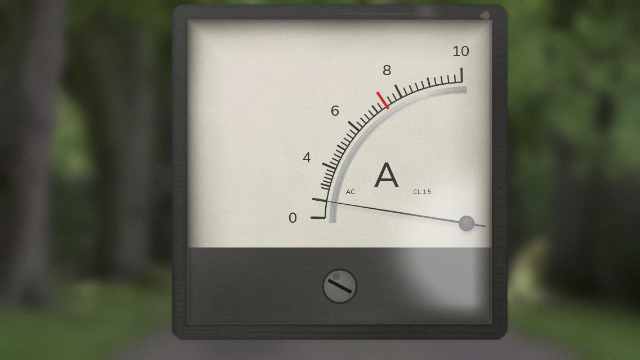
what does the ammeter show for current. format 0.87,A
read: 2,A
